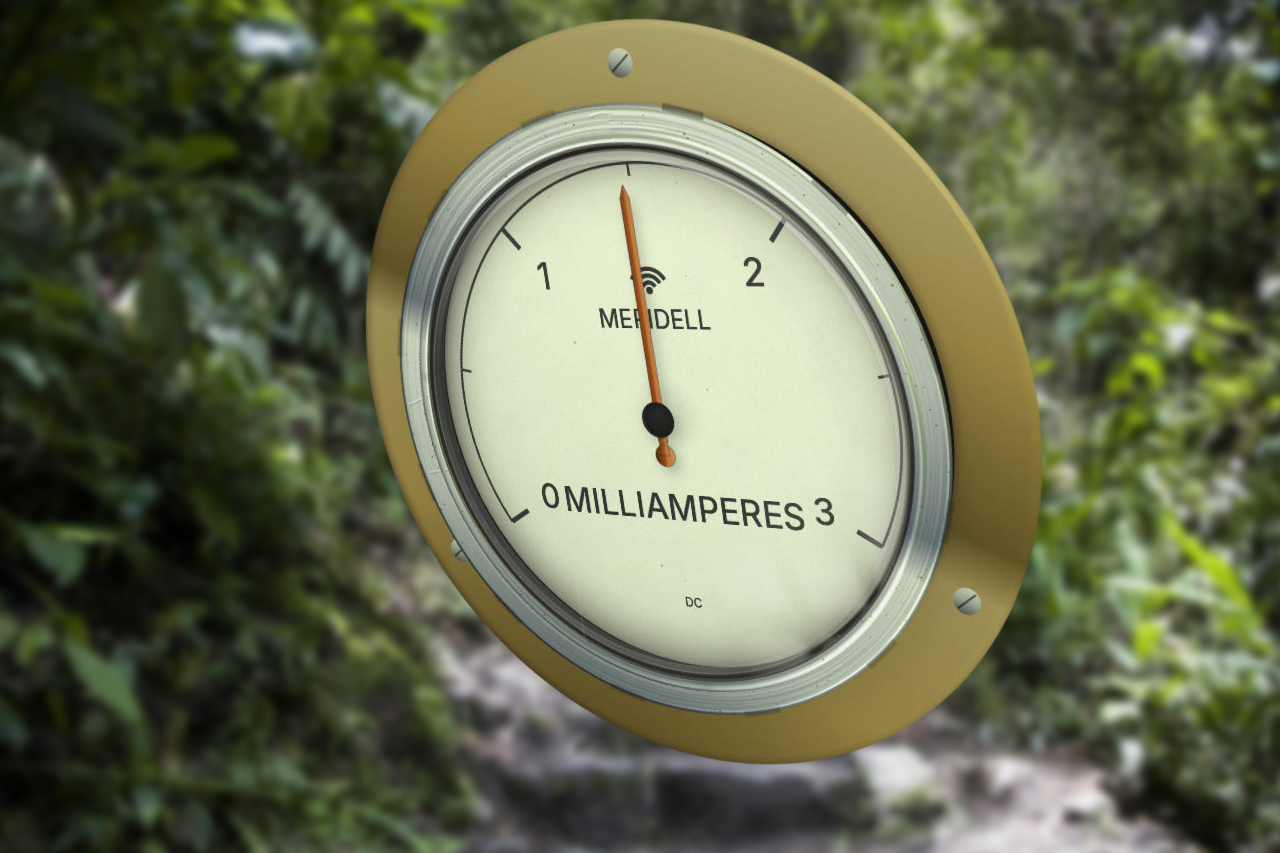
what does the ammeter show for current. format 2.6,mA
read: 1.5,mA
